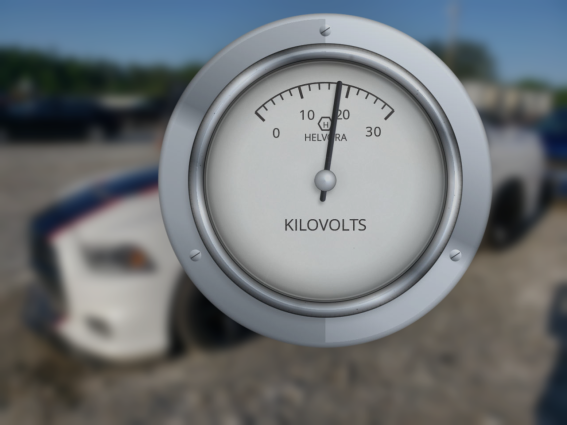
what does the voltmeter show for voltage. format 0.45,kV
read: 18,kV
